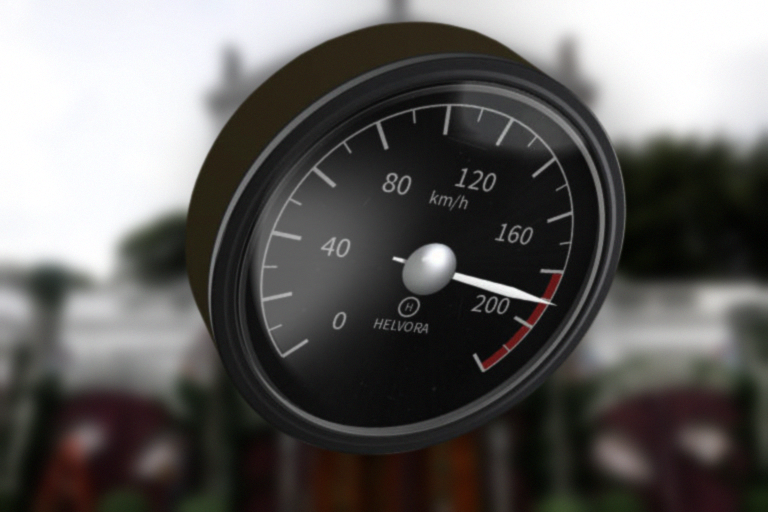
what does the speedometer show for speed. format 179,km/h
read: 190,km/h
